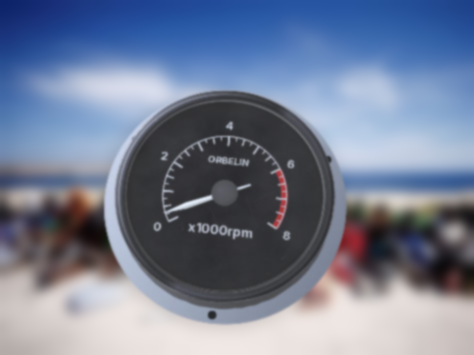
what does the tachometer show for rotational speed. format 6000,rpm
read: 250,rpm
